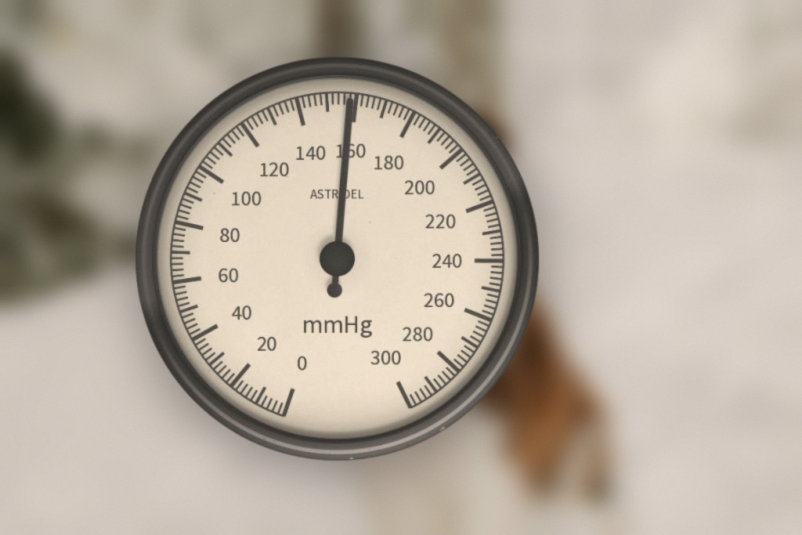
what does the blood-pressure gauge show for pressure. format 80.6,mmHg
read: 158,mmHg
